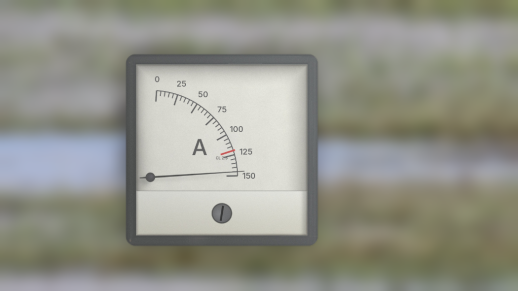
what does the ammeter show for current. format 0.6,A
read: 145,A
